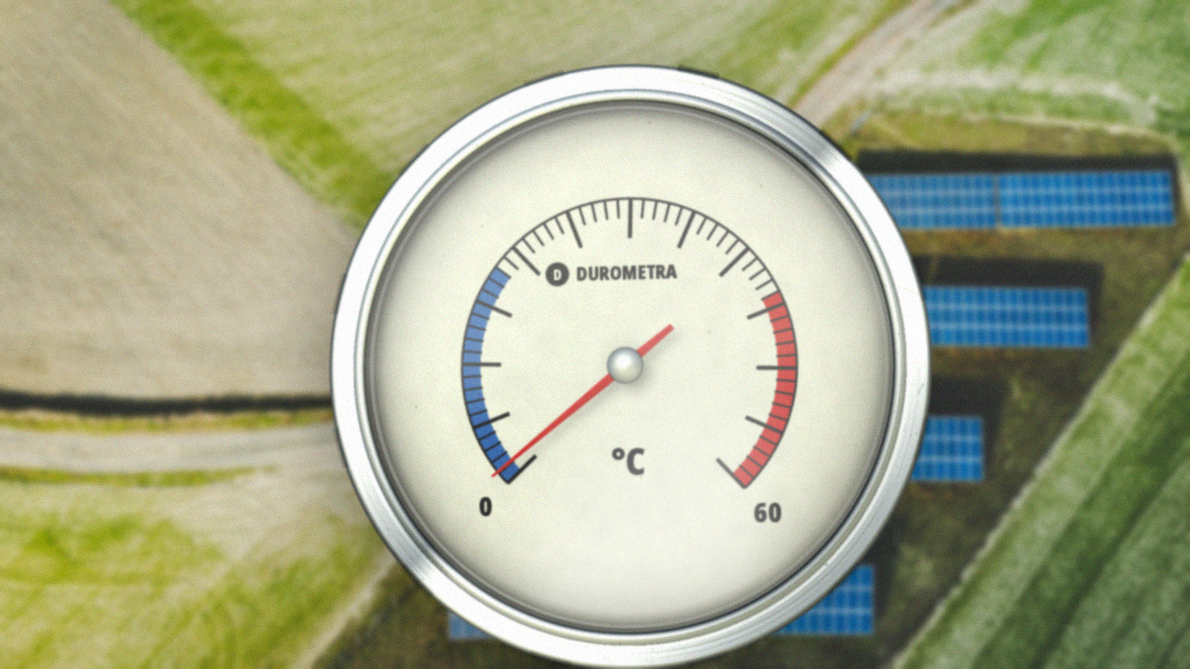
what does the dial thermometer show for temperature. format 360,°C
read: 1,°C
